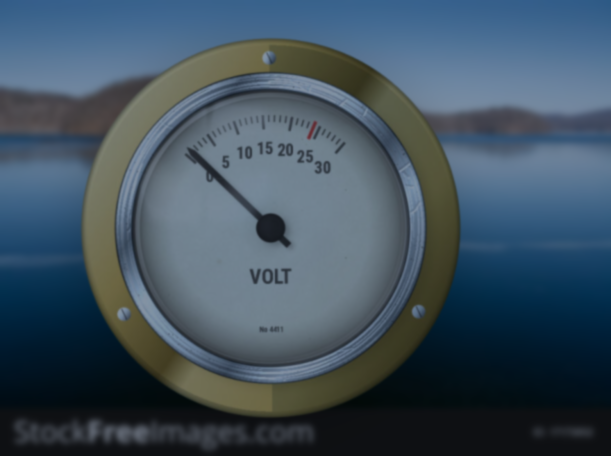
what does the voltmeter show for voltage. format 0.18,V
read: 1,V
